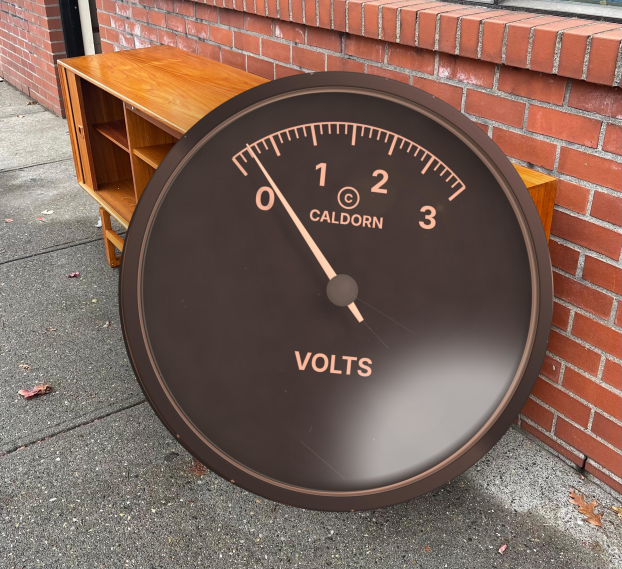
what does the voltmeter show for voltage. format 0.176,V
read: 0.2,V
